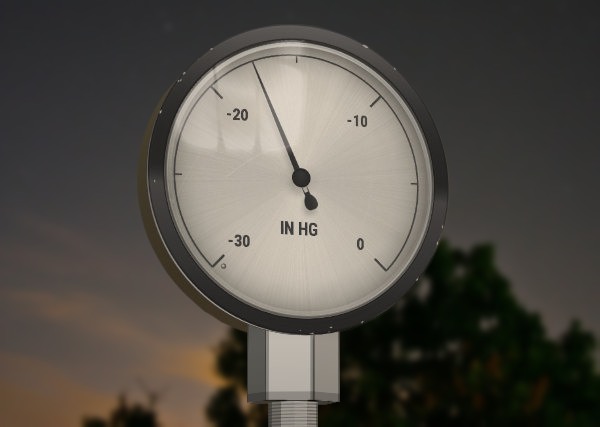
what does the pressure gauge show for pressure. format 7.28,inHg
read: -17.5,inHg
